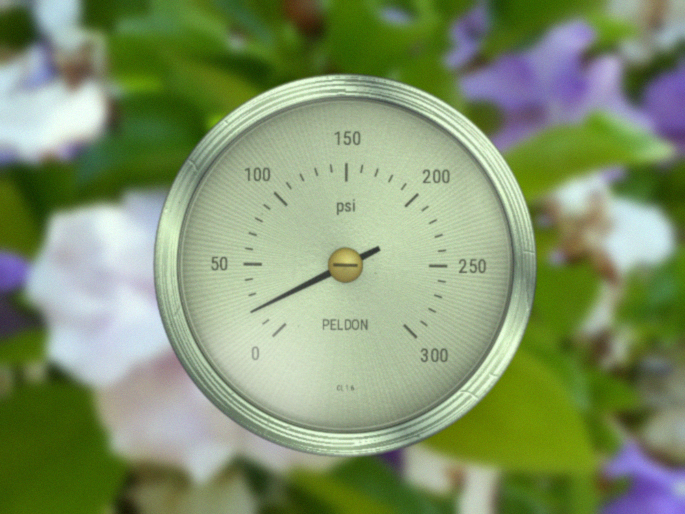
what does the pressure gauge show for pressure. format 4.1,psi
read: 20,psi
